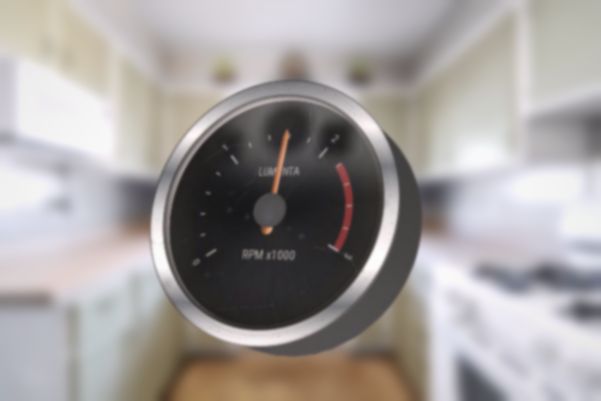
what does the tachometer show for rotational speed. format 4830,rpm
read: 1600,rpm
